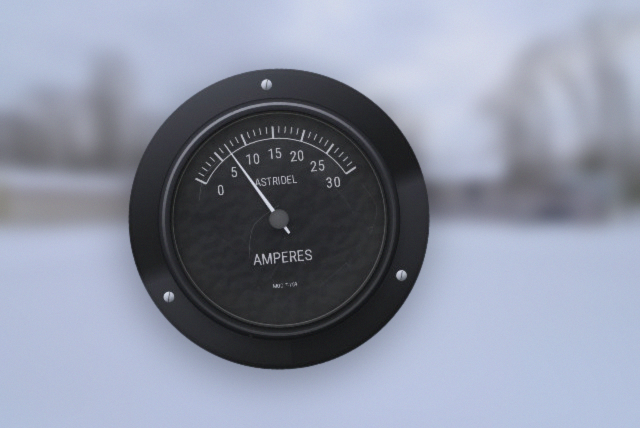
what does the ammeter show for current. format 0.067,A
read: 7,A
